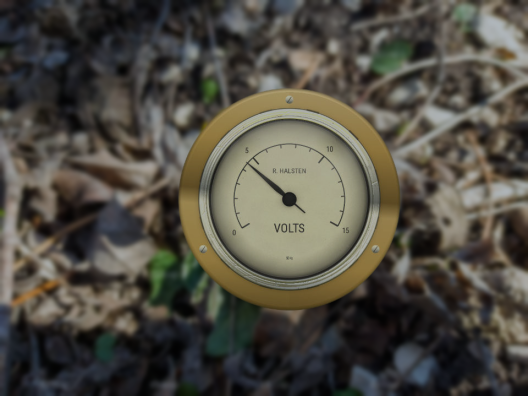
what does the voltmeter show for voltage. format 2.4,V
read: 4.5,V
